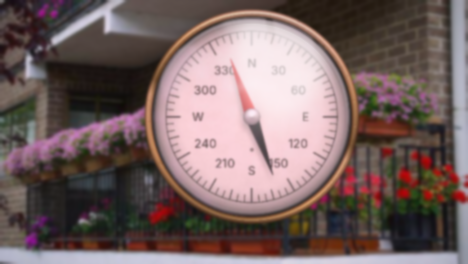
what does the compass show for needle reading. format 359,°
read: 340,°
